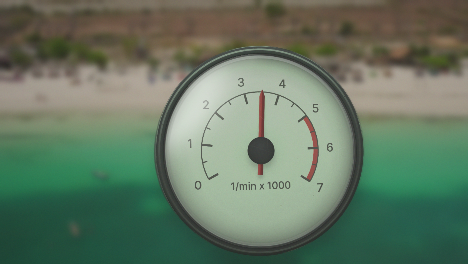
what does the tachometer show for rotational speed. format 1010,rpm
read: 3500,rpm
